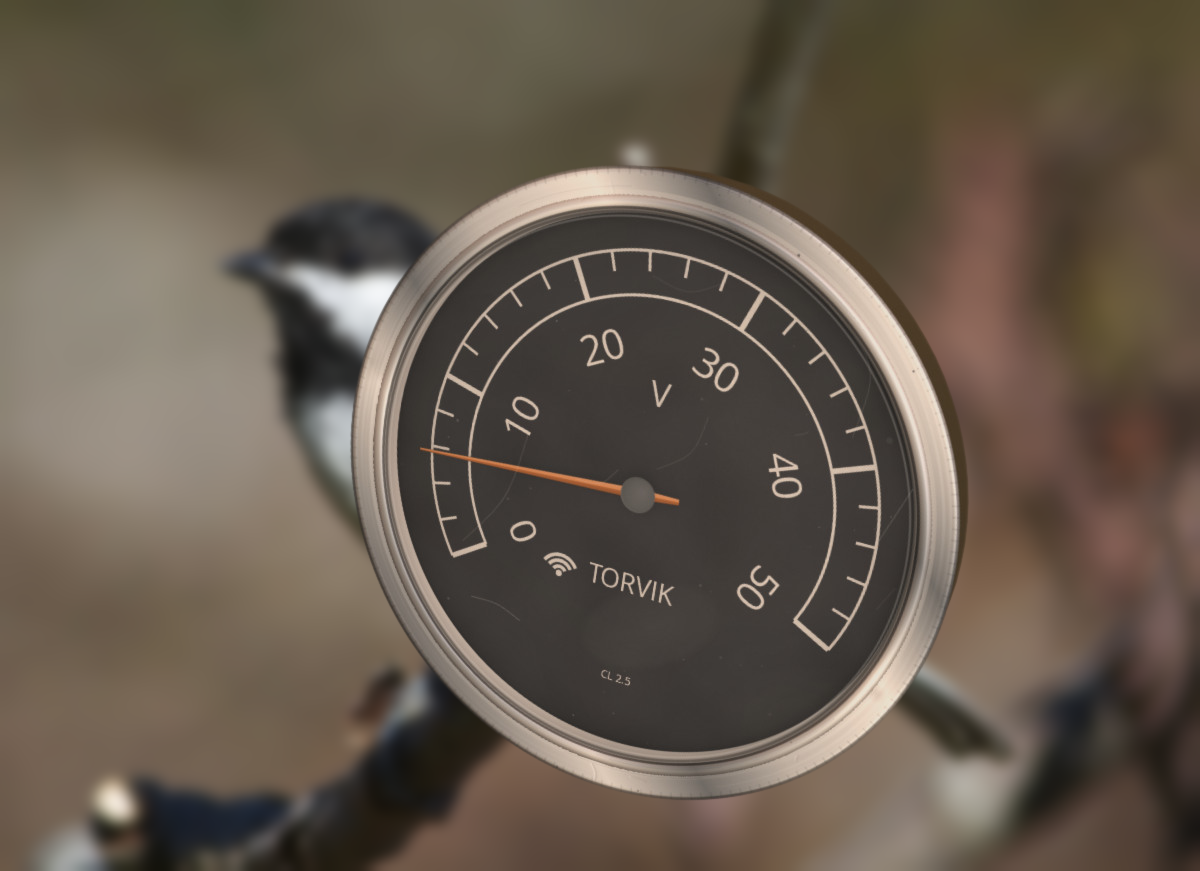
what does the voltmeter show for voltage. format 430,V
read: 6,V
